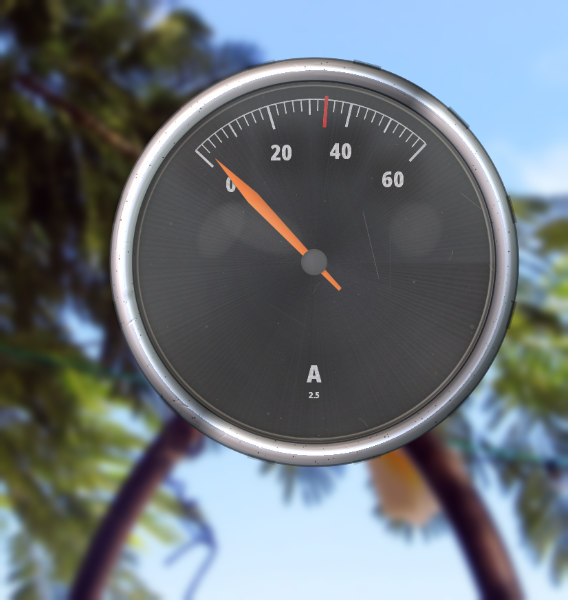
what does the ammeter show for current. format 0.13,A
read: 2,A
